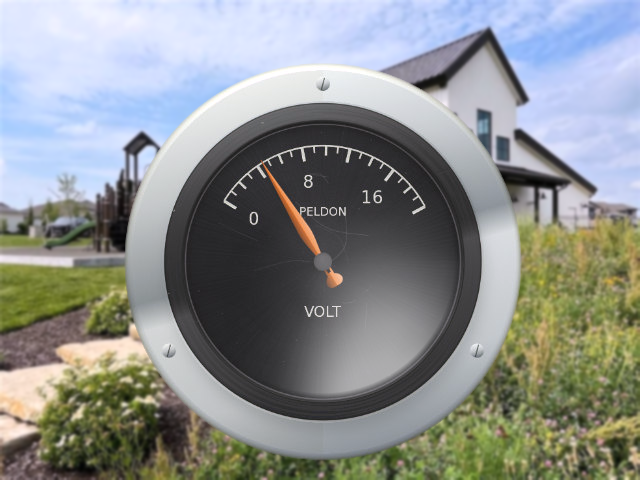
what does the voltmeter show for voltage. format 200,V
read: 4.5,V
